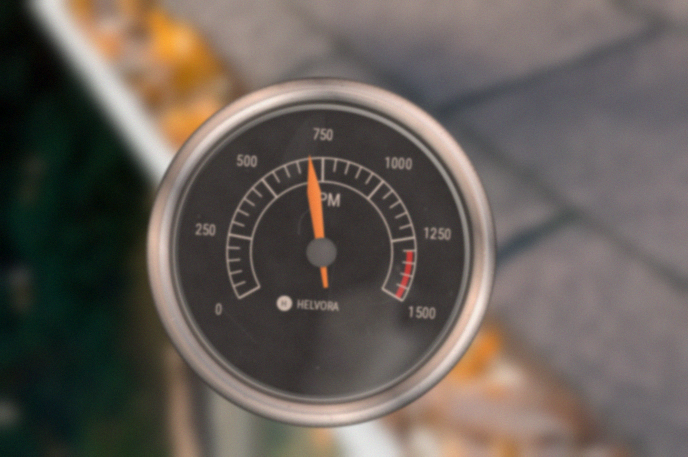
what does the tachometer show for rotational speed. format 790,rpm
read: 700,rpm
